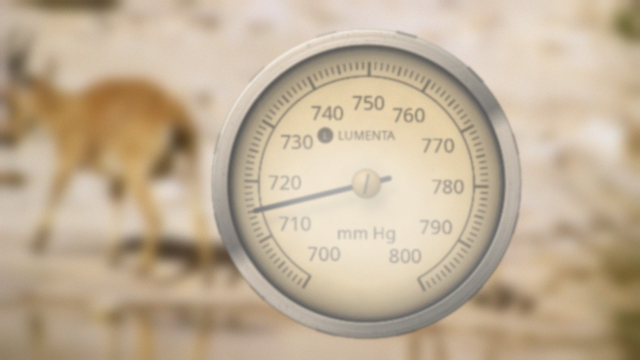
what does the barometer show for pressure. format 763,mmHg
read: 715,mmHg
